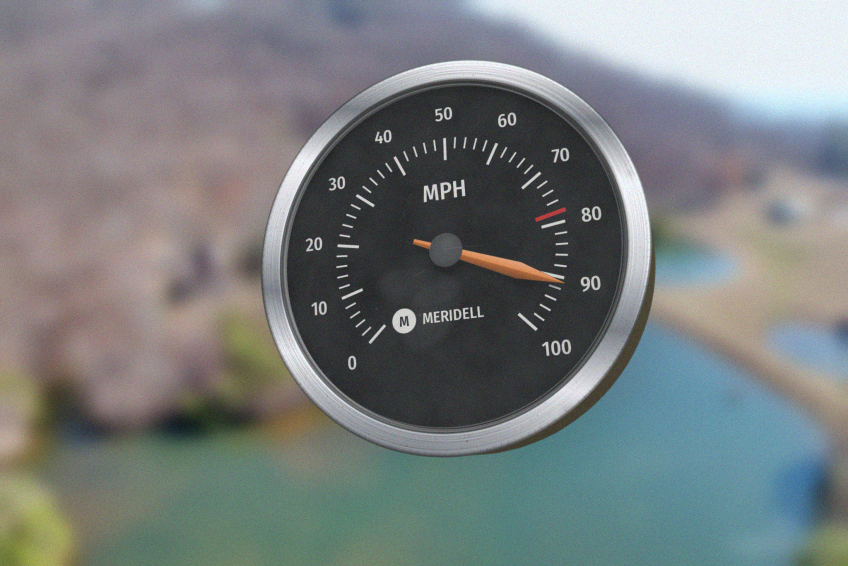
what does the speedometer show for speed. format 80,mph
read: 91,mph
